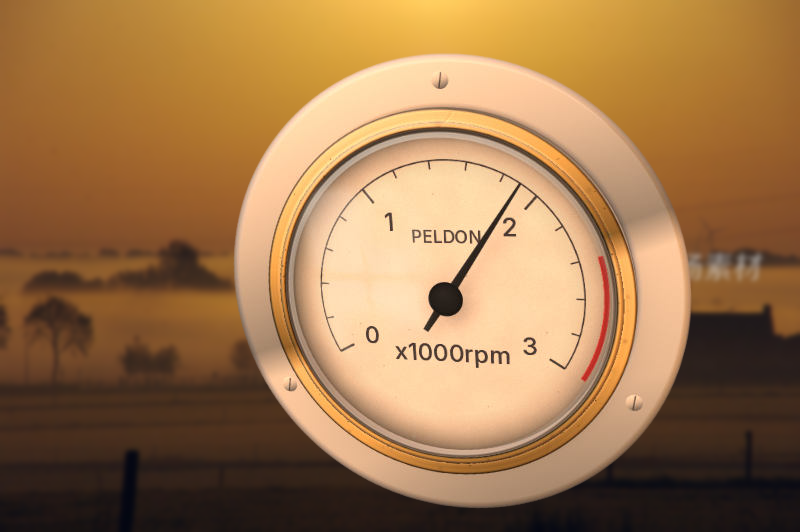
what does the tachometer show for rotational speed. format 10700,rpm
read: 1900,rpm
